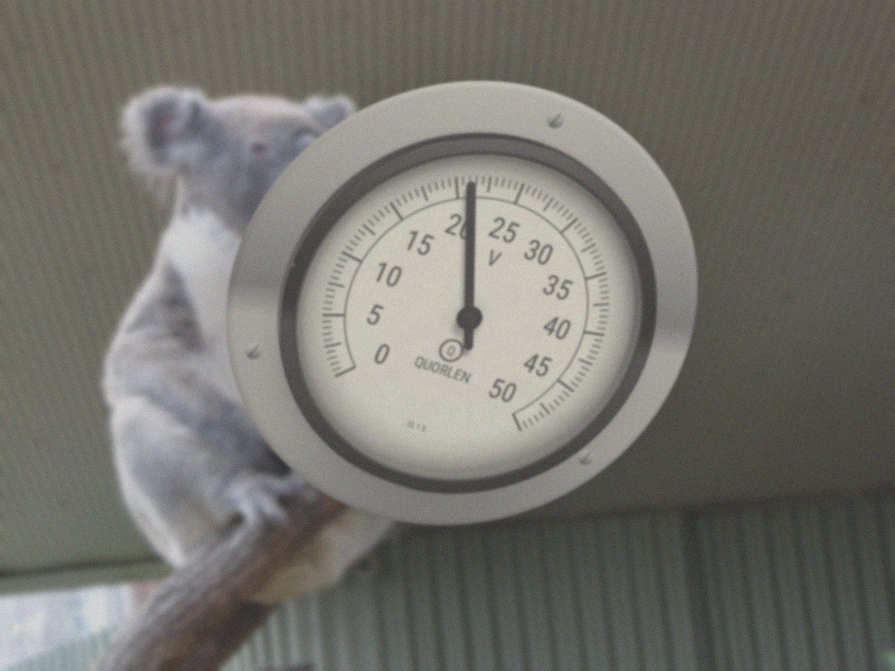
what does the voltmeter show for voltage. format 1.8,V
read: 21,V
